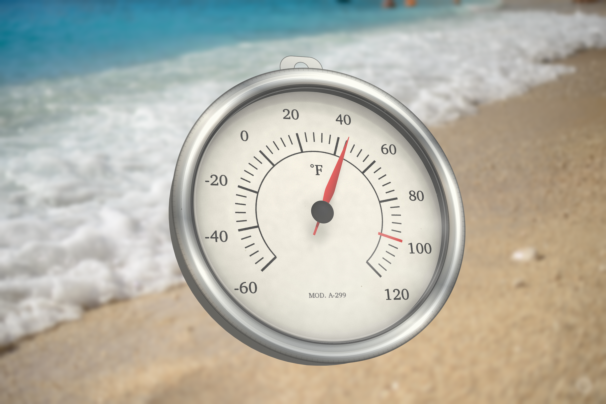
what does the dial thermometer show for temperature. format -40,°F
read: 44,°F
